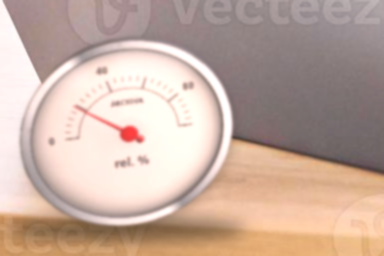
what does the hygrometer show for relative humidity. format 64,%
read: 20,%
